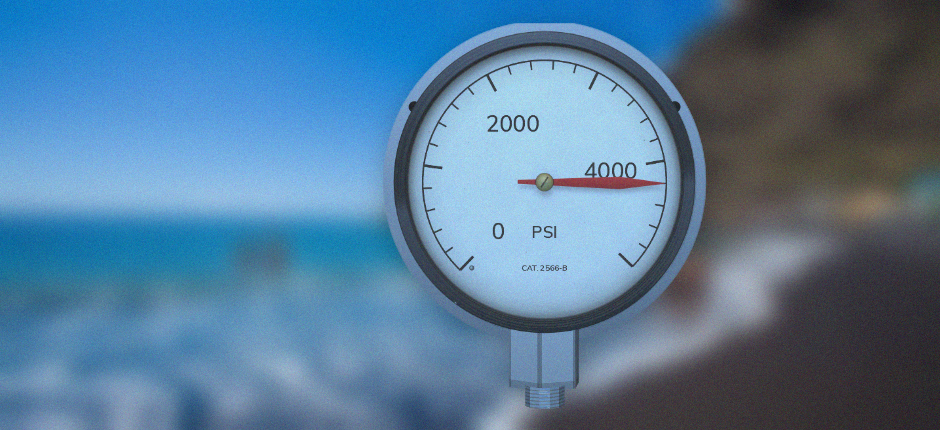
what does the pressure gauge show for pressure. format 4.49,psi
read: 4200,psi
